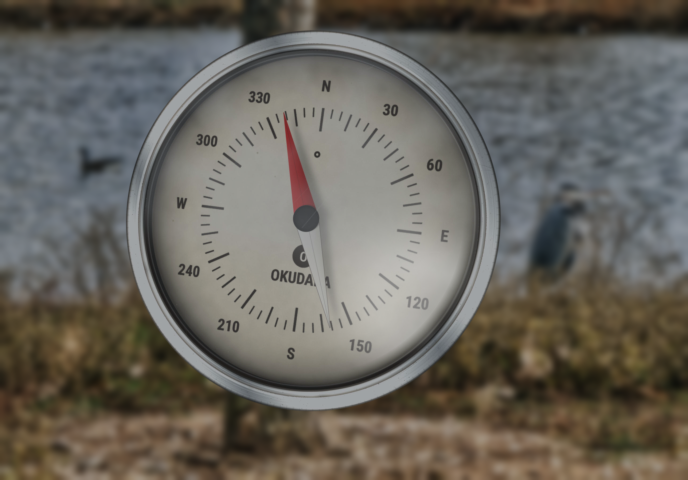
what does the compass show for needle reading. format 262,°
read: 340,°
